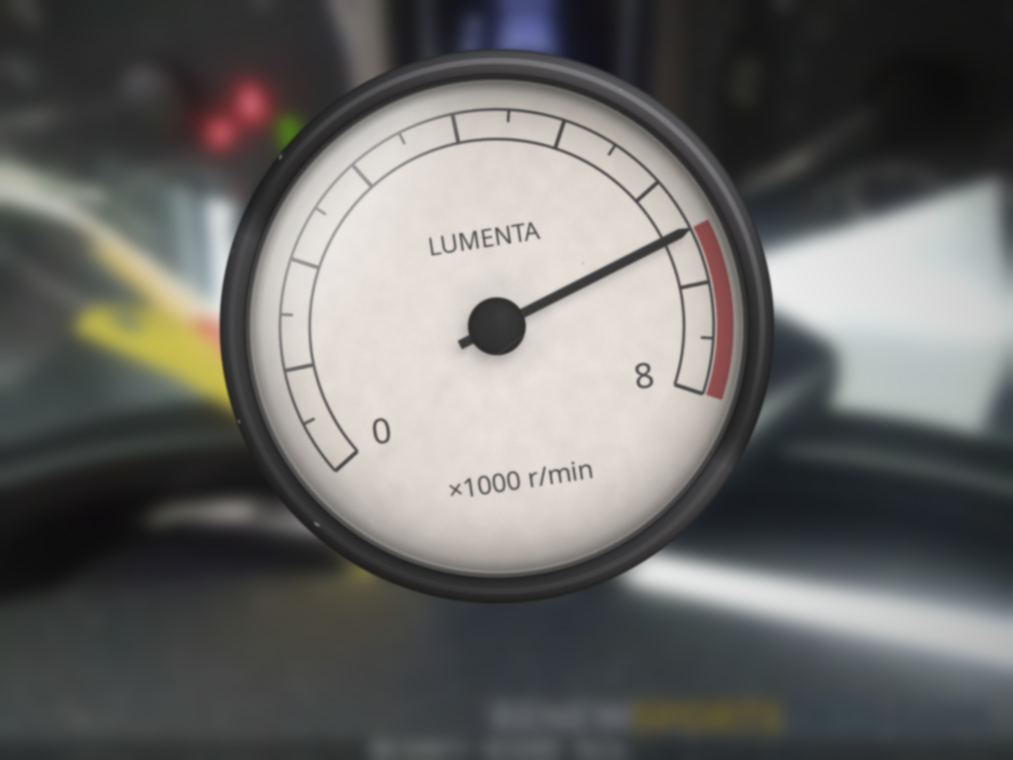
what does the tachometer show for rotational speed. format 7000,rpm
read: 6500,rpm
